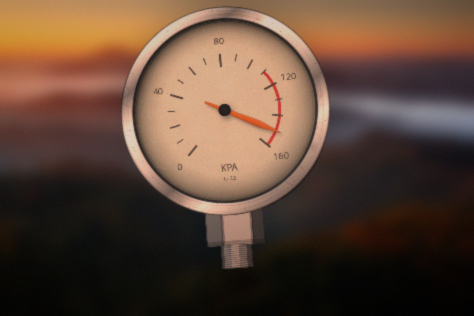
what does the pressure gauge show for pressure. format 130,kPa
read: 150,kPa
